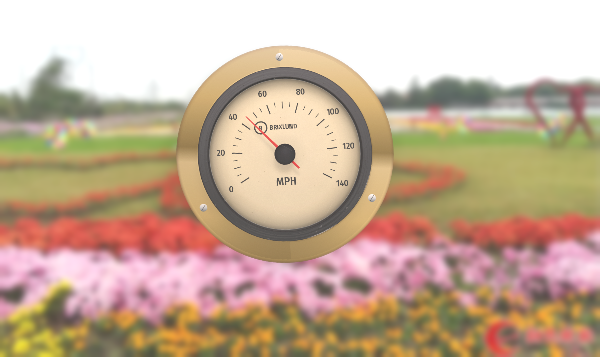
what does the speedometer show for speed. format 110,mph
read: 45,mph
